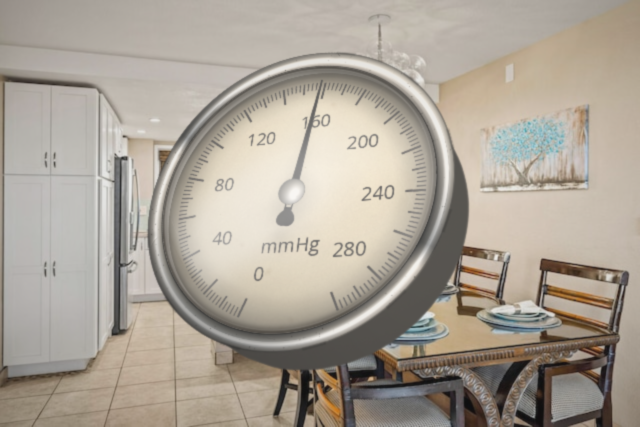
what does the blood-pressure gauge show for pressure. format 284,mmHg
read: 160,mmHg
